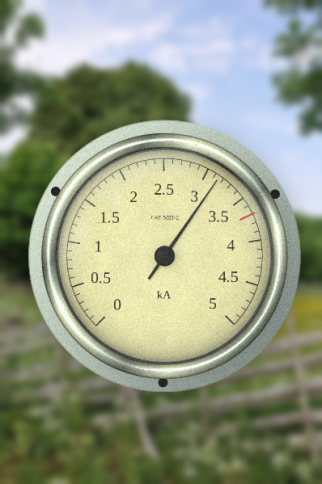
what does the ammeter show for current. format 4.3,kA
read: 3.15,kA
